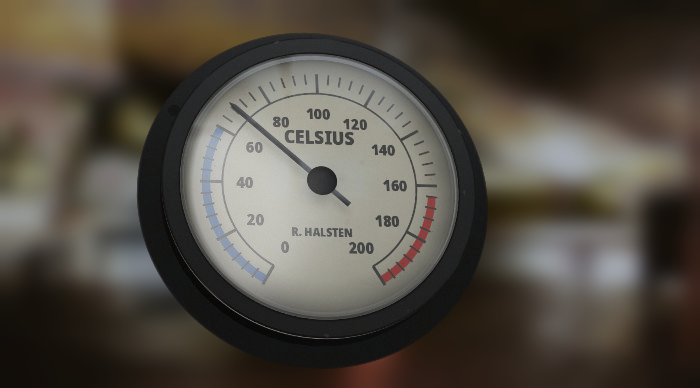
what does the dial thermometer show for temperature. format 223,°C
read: 68,°C
